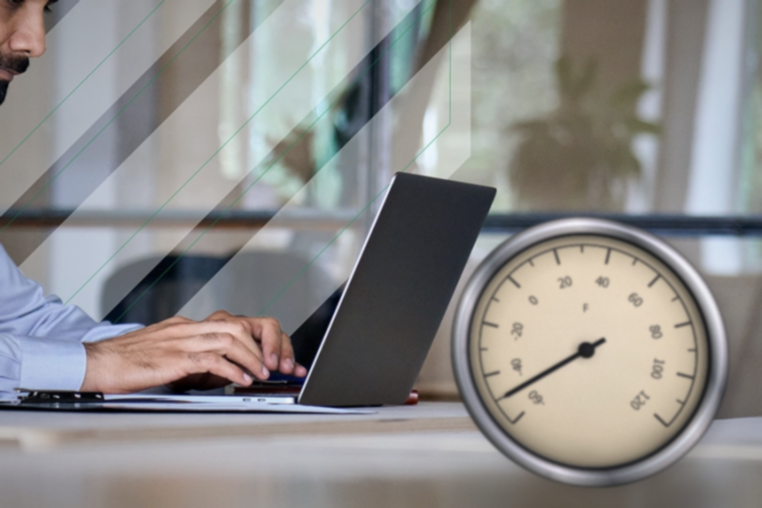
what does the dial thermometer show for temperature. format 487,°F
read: -50,°F
